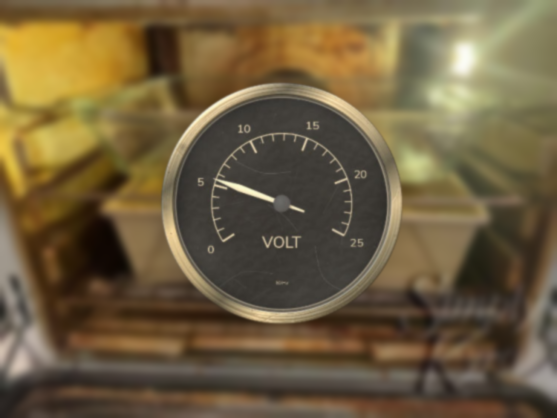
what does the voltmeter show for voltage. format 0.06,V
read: 5.5,V
